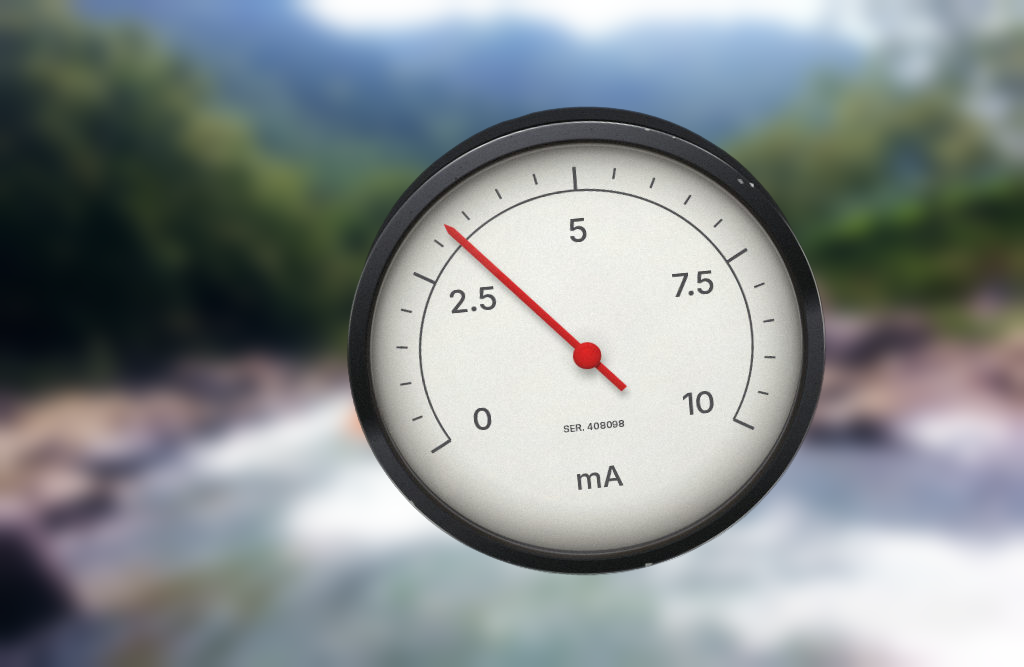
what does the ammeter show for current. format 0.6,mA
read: 3.25,mA
